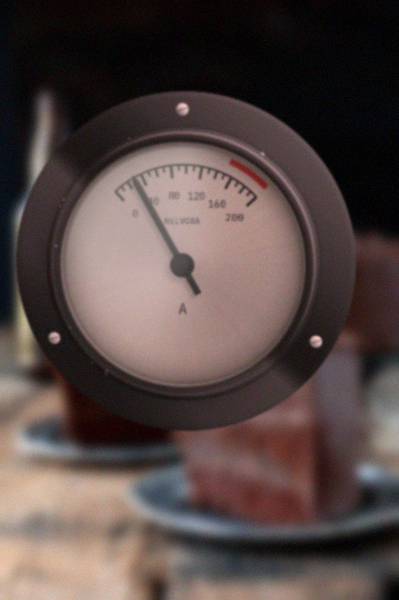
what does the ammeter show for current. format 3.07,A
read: 30,A
